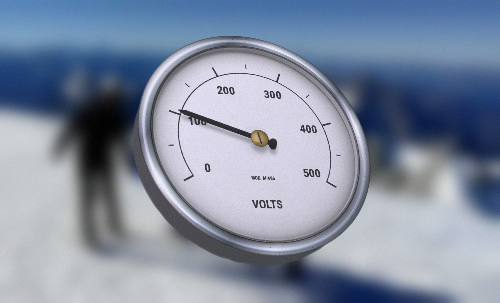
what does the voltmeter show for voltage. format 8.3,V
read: 100,V
